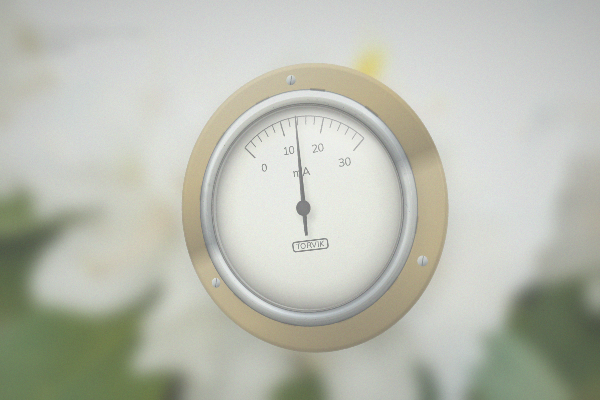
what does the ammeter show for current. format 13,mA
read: 14,mA
